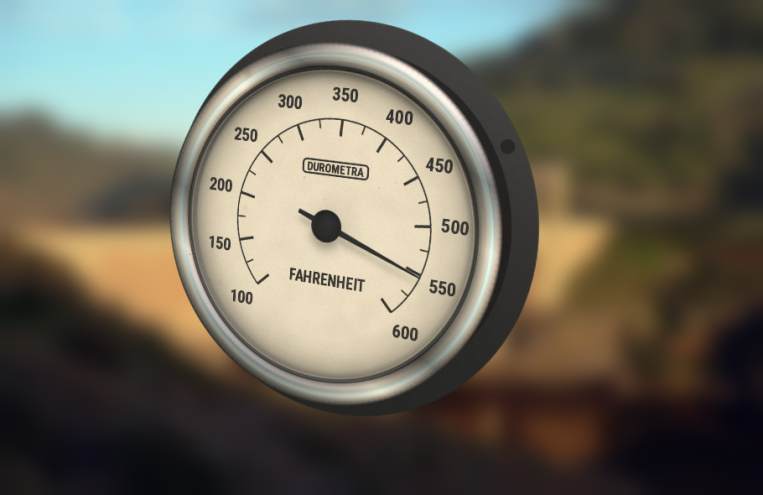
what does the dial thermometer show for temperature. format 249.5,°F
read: 550,°F
